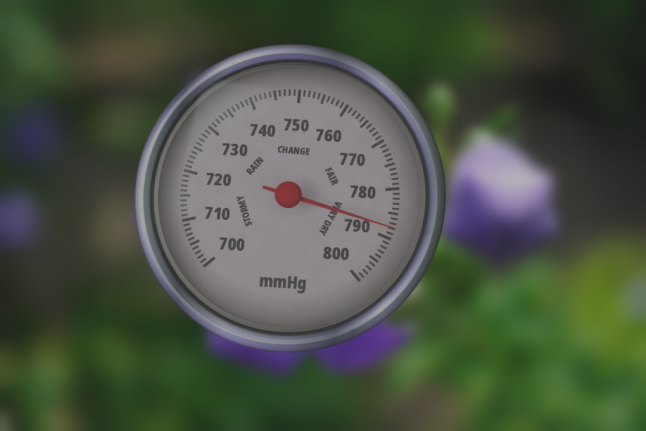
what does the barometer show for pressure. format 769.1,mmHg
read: 788,mmHg
